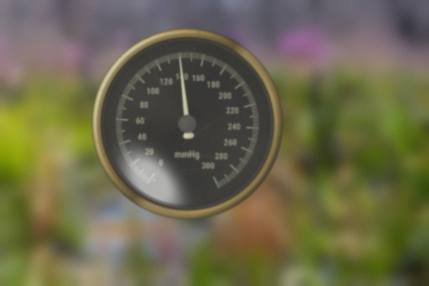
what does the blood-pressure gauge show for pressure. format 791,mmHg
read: 140,mmHg
